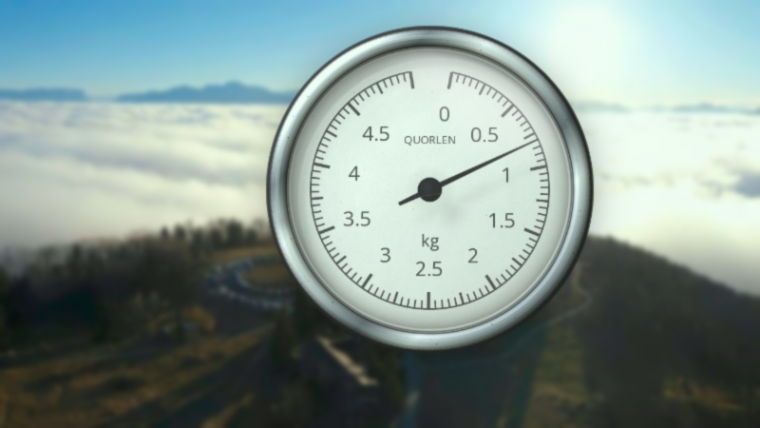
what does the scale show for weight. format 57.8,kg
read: 0.8,kg
